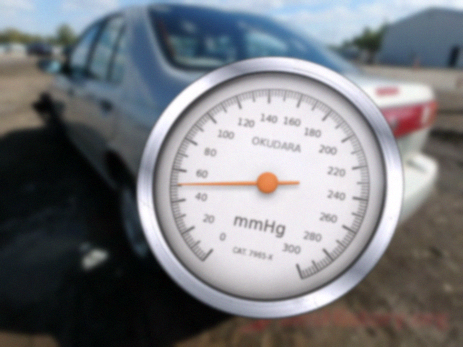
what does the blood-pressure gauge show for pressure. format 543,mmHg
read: 50,mmHg
